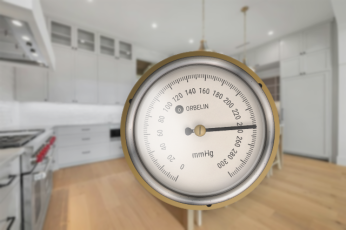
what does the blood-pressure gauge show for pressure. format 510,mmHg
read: 240,mmHg
